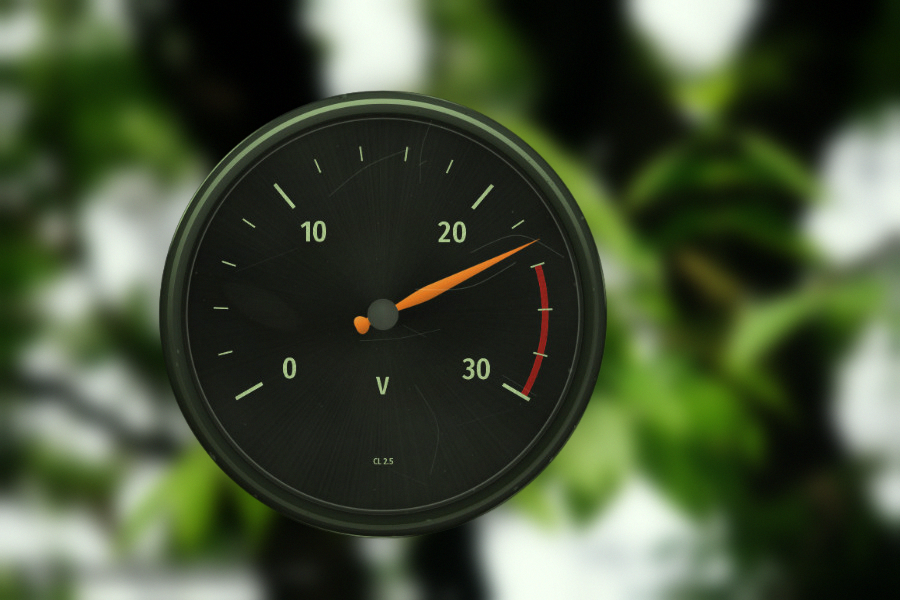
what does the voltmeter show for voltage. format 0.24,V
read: 23,V
